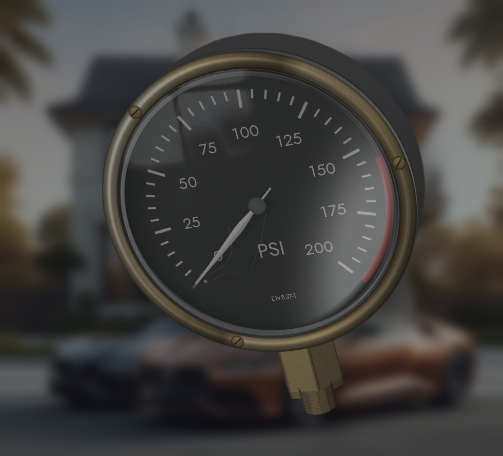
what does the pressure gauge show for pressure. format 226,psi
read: 0,psi
